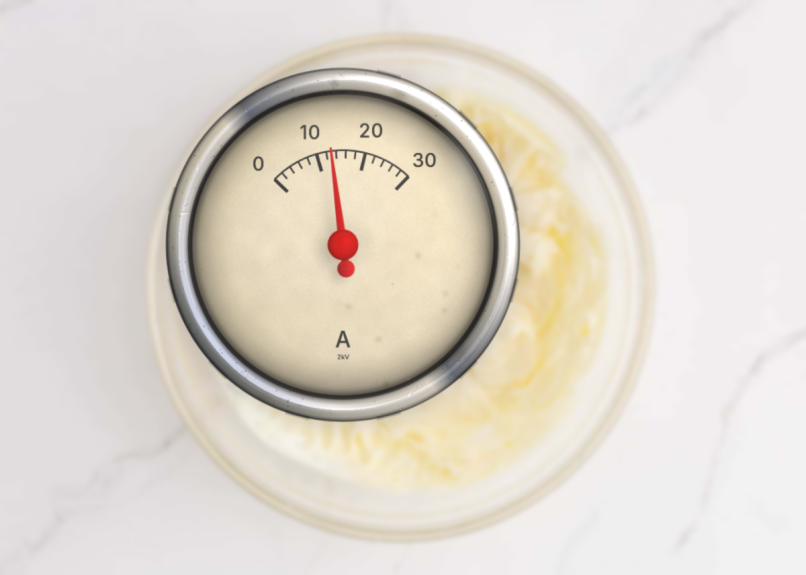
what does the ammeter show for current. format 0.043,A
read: 13,A
